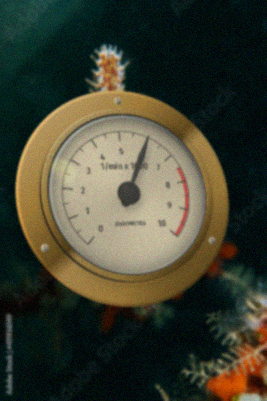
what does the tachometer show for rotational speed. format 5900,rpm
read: 6000,rpm
